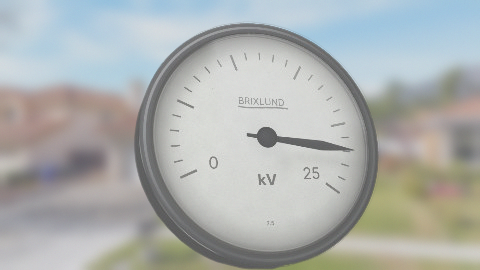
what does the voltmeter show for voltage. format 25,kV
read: 22,kV
